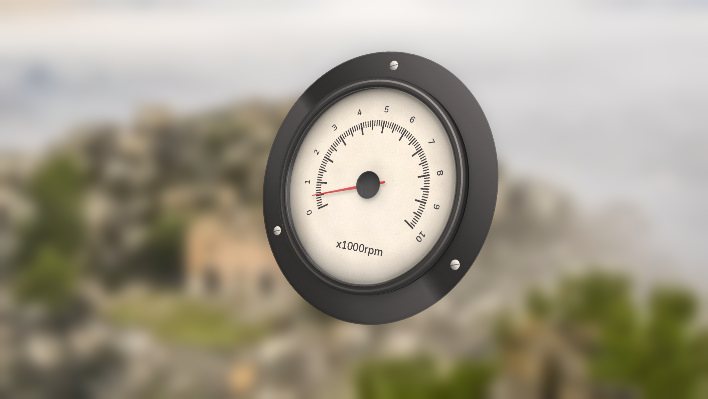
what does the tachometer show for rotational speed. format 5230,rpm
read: 500,rpm
